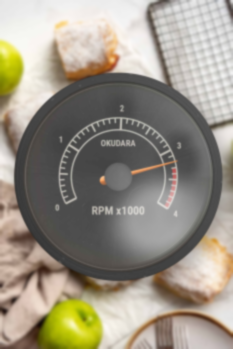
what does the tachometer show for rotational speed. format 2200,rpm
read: 3200,rpm
